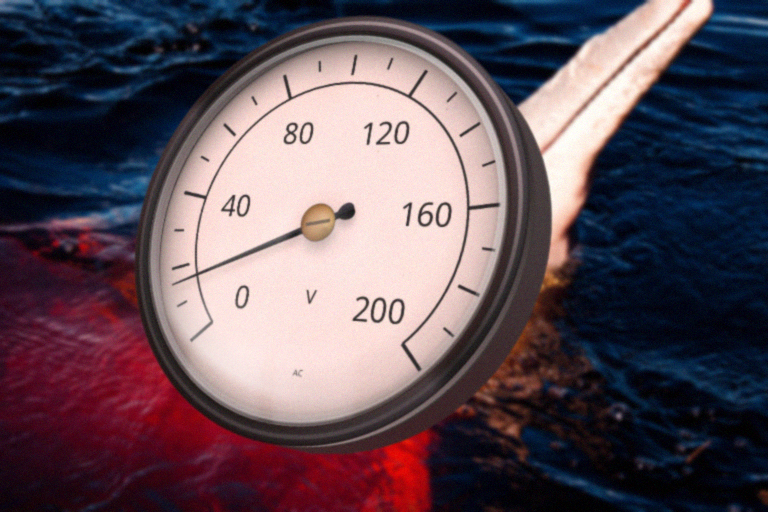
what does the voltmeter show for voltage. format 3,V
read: 15,V
